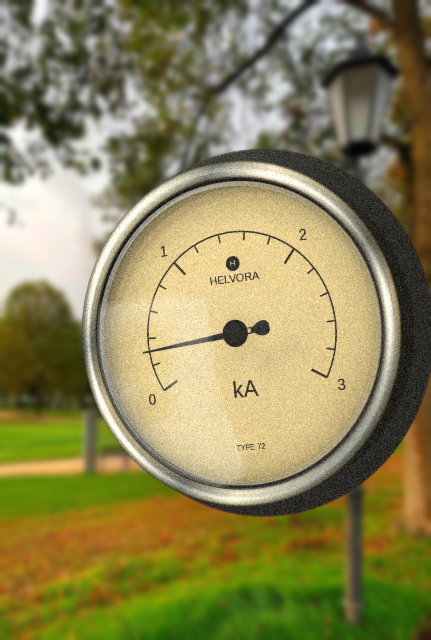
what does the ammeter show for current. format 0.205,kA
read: 0.3,kA
